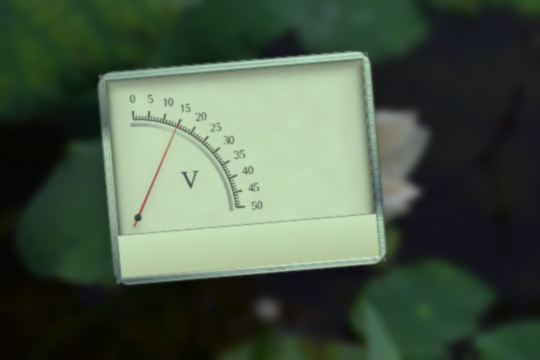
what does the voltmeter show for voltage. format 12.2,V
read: 15,V
